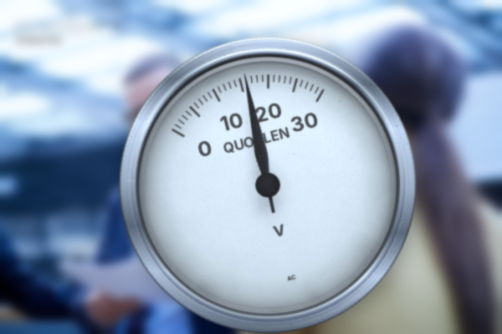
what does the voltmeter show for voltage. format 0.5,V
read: 16,V
